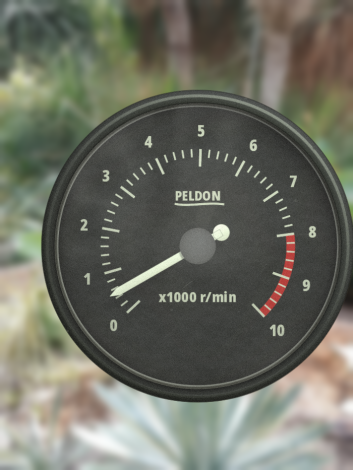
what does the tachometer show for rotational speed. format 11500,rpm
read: 500,rpm
